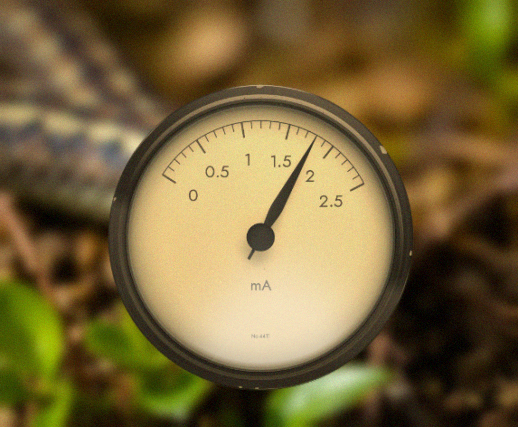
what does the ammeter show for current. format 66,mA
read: 1.8,mA
